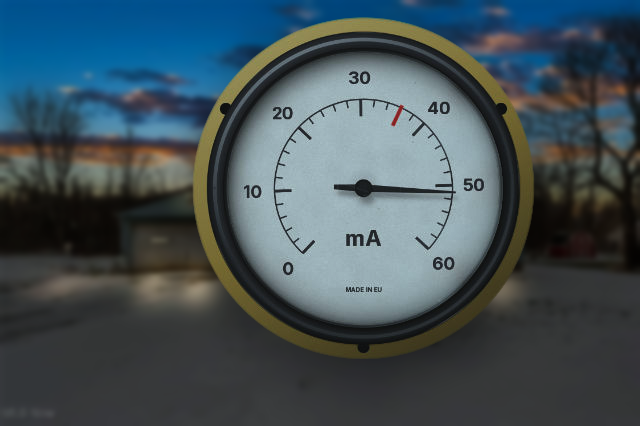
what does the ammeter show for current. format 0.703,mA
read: 51,mA
